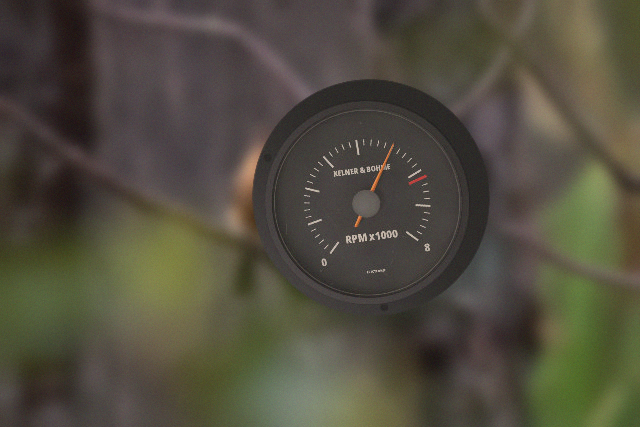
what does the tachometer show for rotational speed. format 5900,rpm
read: 5000,rpm
